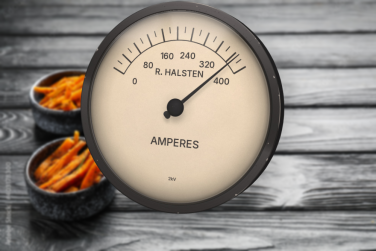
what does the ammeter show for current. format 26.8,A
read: 370,A
